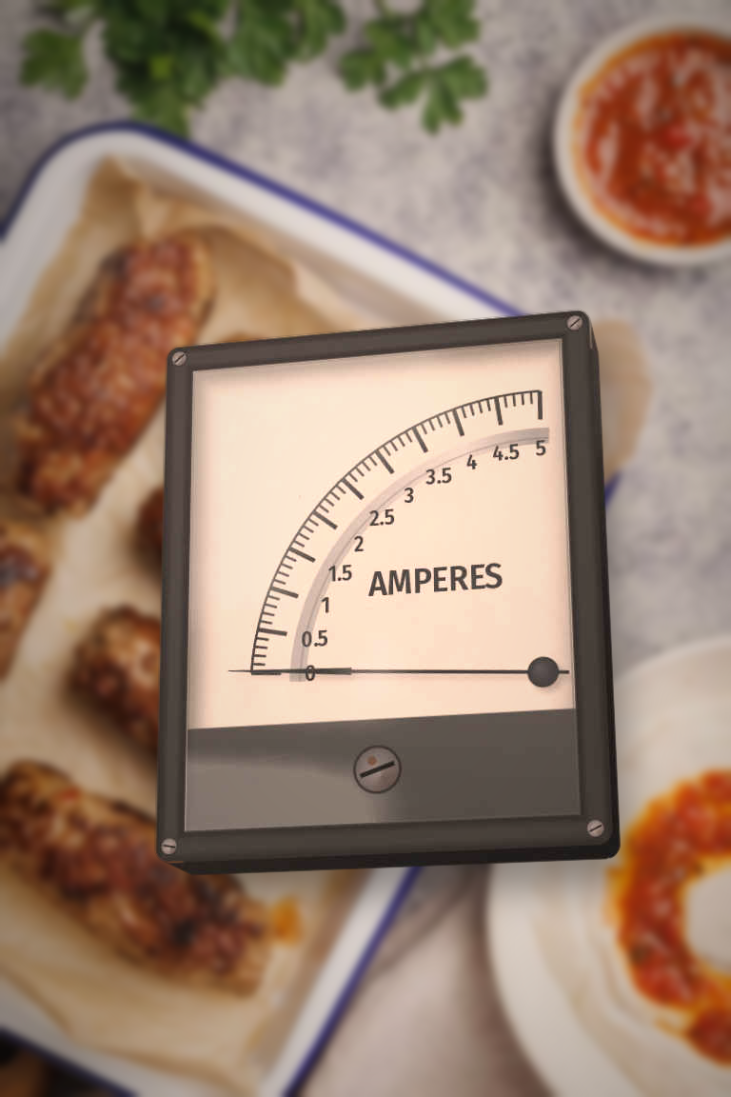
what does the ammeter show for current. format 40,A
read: 0,A
